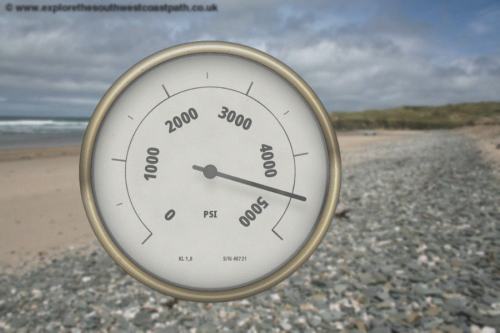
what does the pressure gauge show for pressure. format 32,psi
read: 4500,psi
